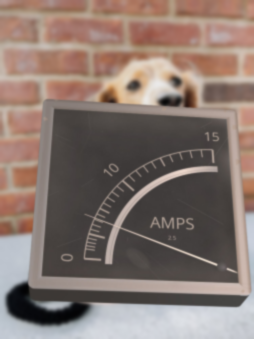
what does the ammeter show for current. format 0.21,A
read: 6.5,A
